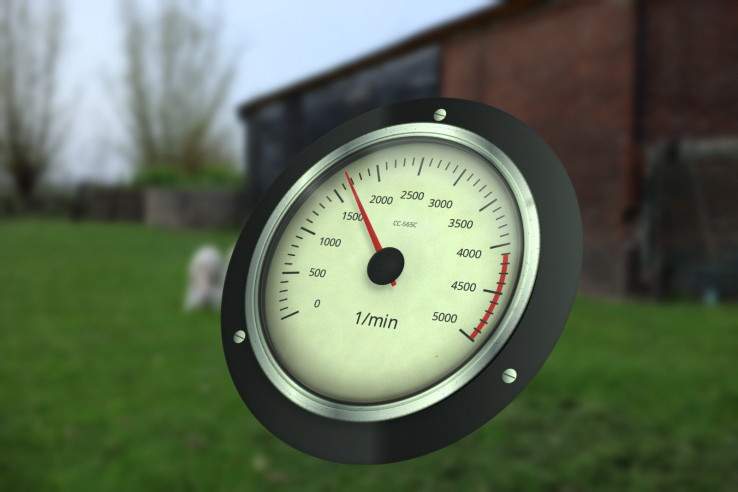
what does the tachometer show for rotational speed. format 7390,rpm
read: 1700,rpm
